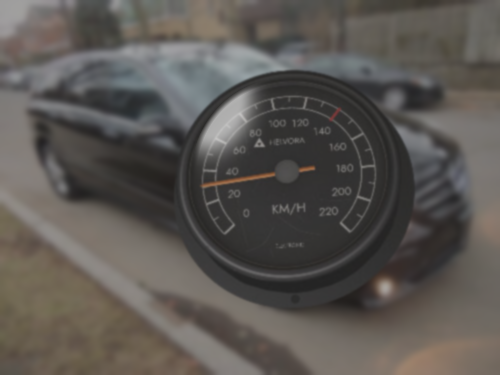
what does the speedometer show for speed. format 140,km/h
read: 30,km/h
